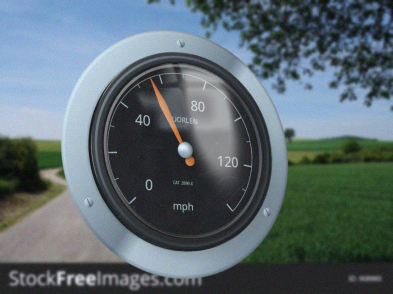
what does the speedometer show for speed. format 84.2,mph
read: 55,mph
